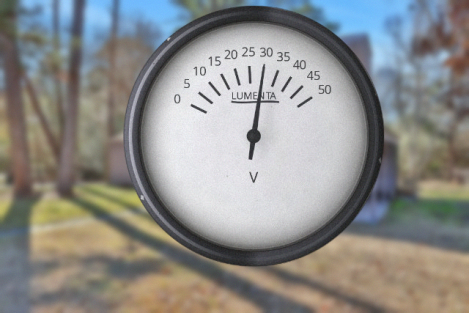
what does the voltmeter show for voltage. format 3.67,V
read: 30,V
